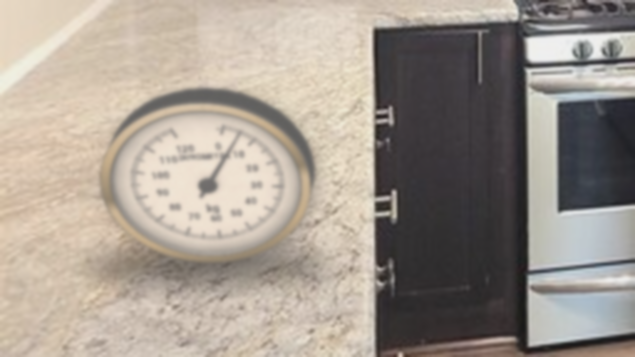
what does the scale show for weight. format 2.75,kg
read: 5,kg
